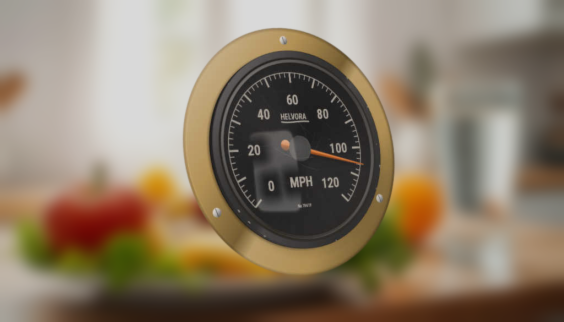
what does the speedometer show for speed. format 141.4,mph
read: 106,mph
